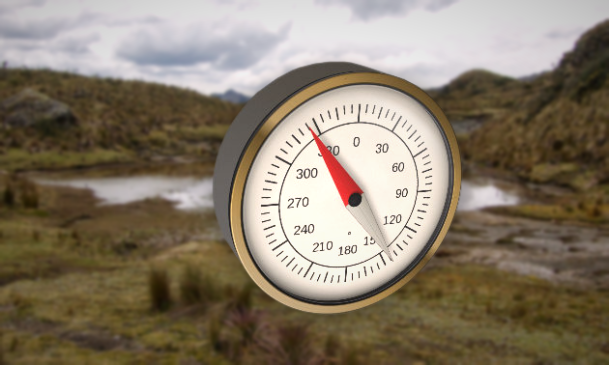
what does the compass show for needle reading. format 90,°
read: 325,°
